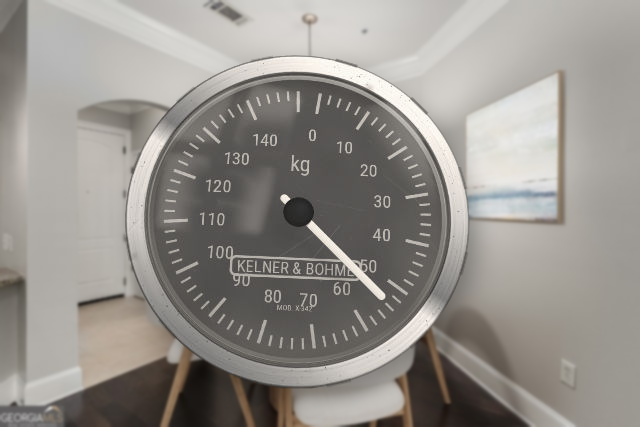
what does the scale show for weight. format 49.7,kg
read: 54,kg
